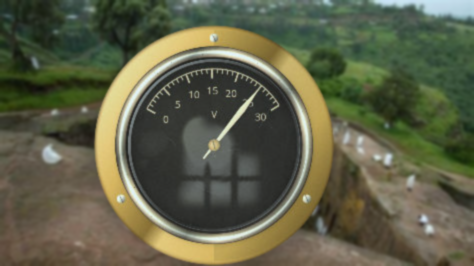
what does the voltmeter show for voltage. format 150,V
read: 25,V
